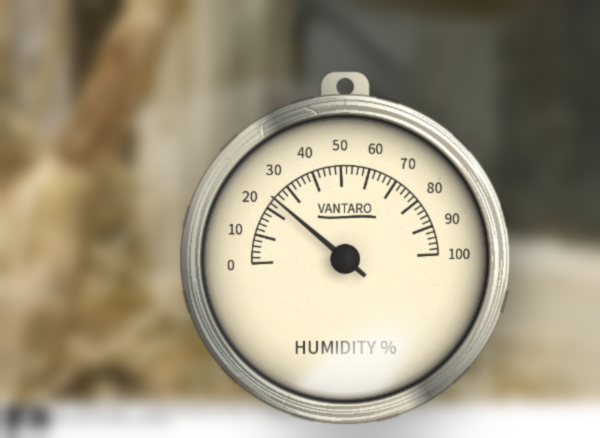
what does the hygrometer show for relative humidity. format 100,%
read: 24,%
